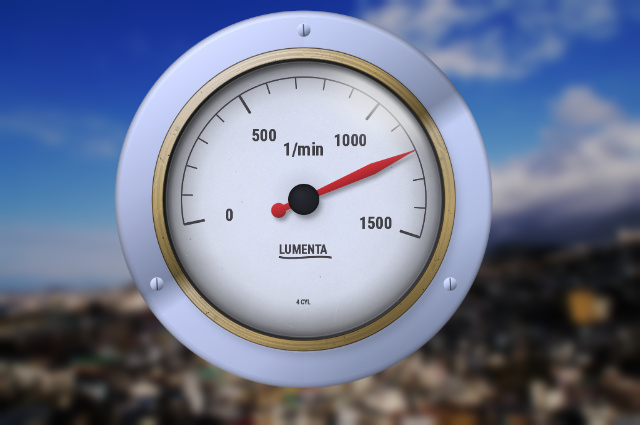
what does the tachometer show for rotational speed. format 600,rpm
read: 1200,rpm
